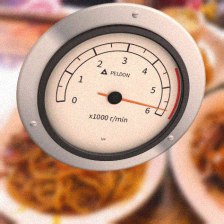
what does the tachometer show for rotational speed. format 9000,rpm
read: 5750,rpm
